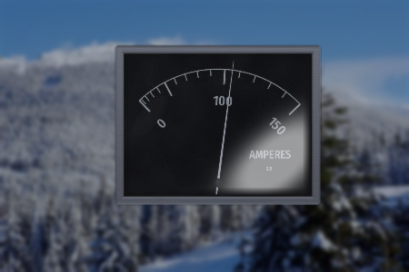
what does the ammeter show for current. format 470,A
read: 105,A
